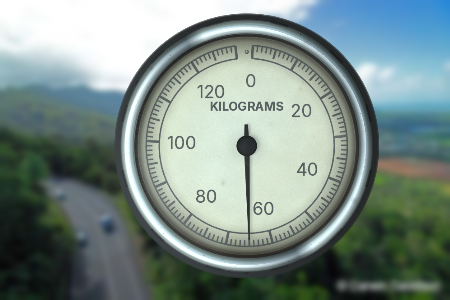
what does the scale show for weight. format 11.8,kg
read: 65,kg
